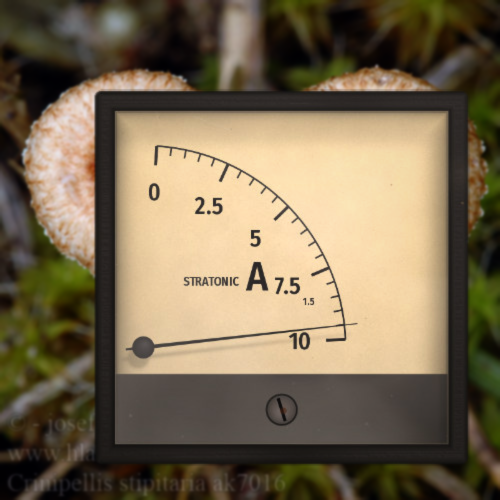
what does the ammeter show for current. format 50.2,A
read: 9.5,A
